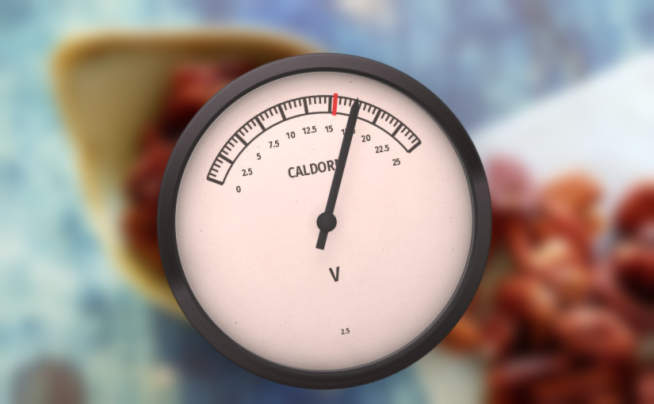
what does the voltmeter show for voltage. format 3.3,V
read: 17.5,V
